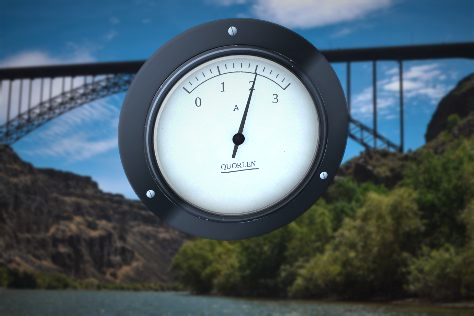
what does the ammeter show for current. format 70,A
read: 2,A
